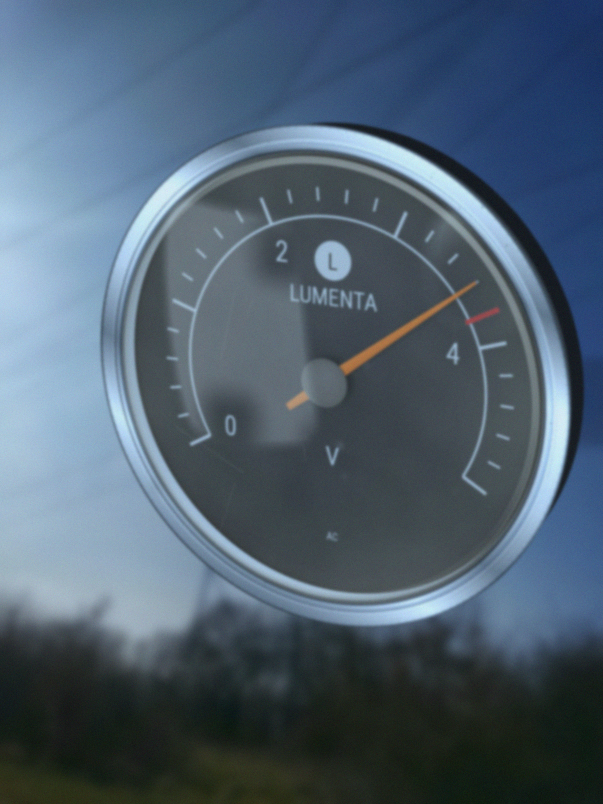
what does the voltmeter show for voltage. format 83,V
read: 3.6,V
